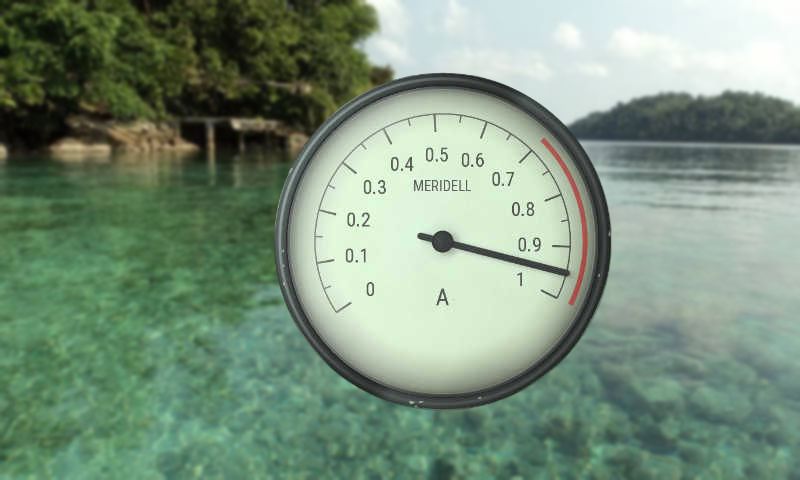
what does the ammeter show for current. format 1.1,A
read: 0.95,A
